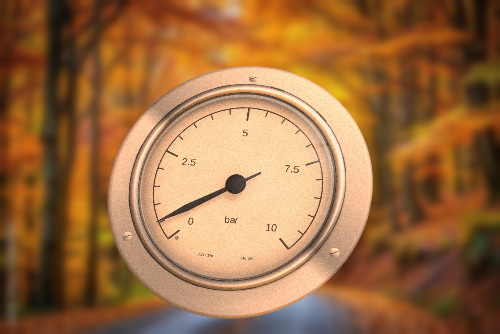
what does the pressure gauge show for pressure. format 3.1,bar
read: 0.5,bar
